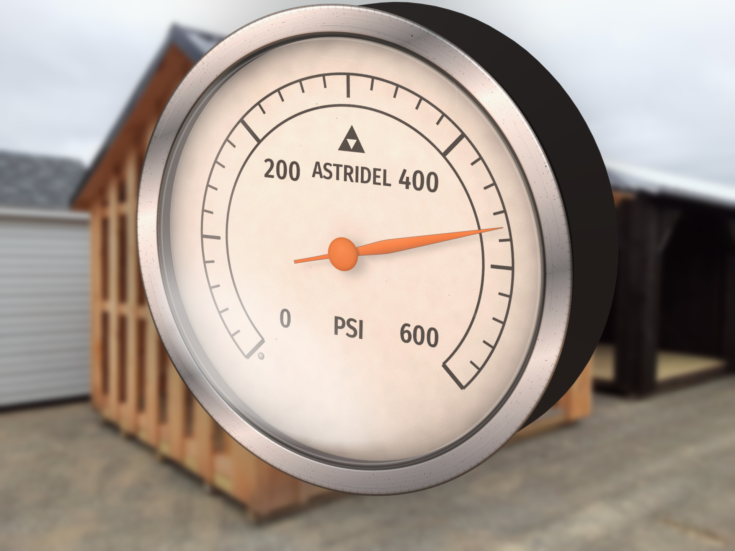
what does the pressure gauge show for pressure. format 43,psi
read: 470,psi
